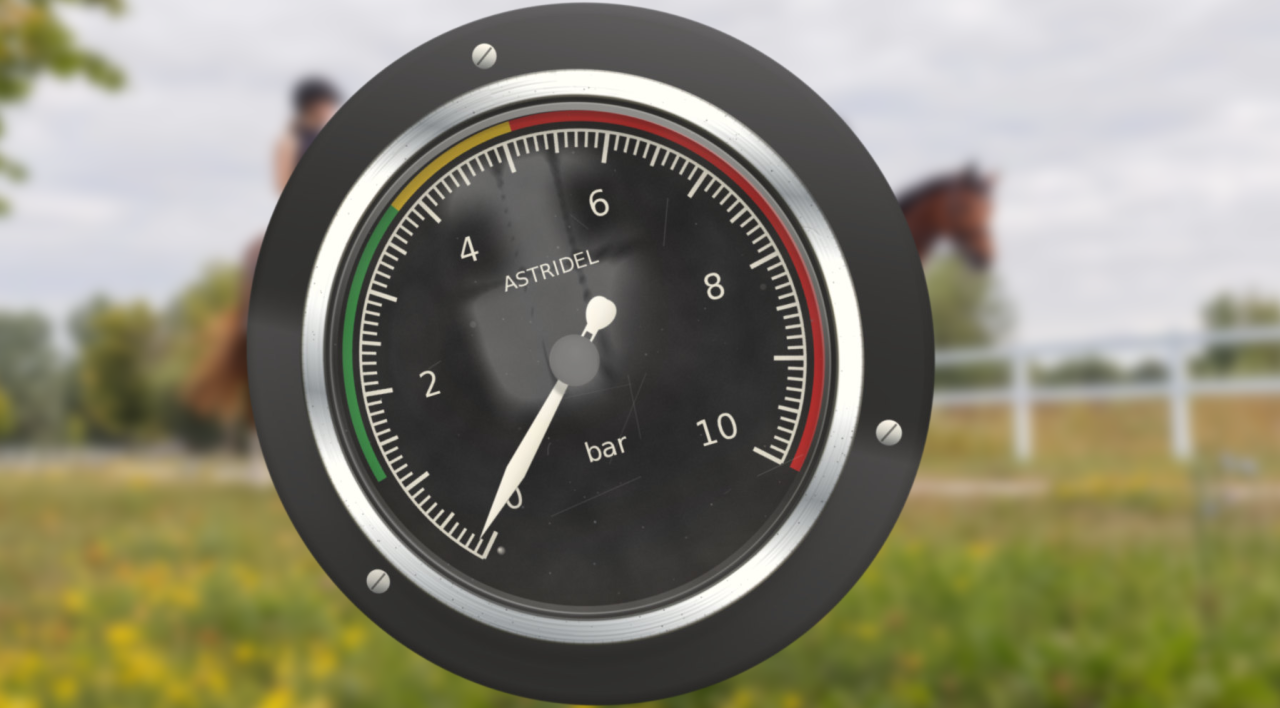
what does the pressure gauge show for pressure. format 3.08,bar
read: 0.1,bar
